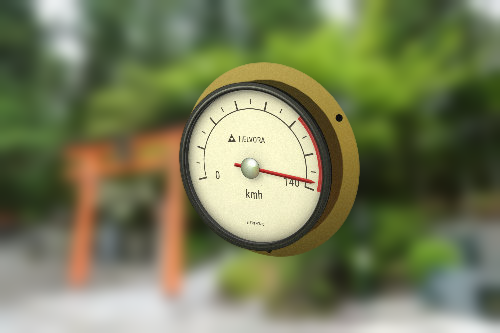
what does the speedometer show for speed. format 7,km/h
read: 135,km/h
